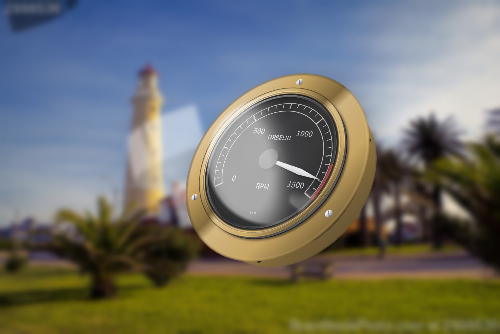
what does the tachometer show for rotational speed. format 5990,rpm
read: 1400,rpm
